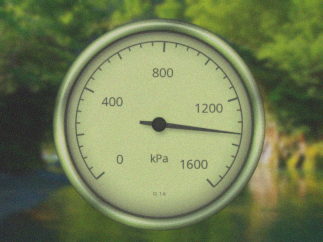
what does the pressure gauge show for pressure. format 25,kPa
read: 1350,kPa
